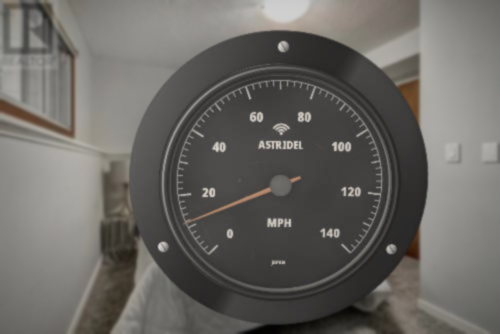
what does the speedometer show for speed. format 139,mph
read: 12,mph
